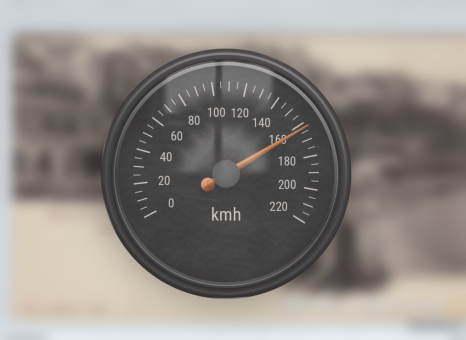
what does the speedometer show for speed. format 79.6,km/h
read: 162.5,km/h
